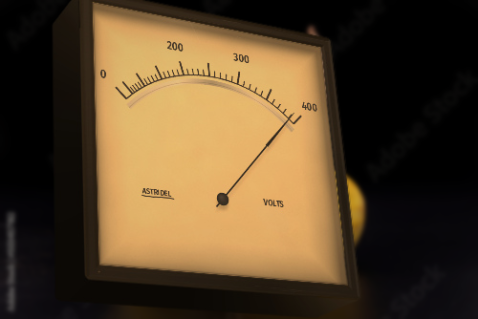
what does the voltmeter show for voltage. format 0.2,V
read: 390,V
